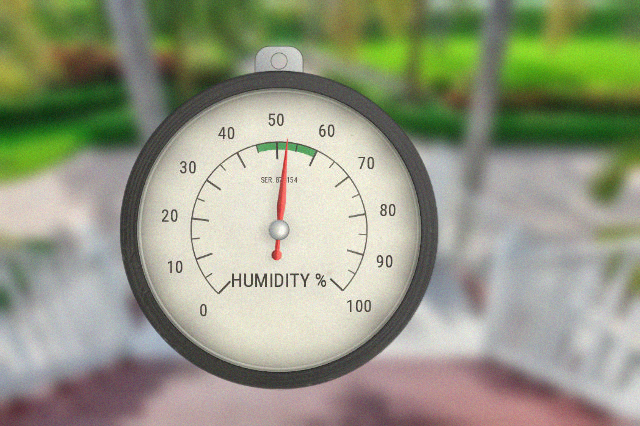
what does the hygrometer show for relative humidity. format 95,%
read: 52.5,%
